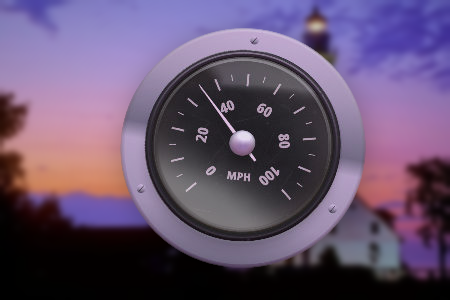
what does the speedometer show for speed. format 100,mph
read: 35,mph
